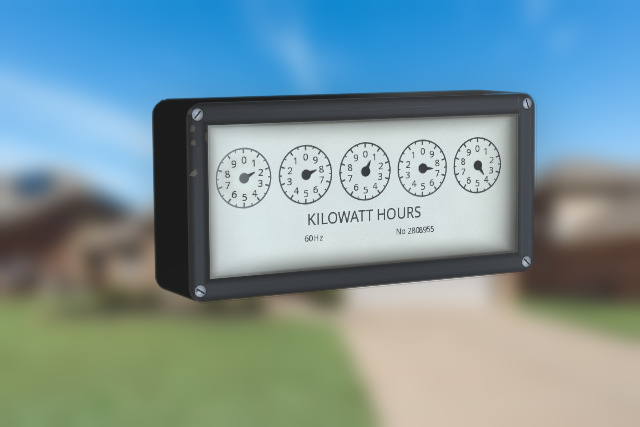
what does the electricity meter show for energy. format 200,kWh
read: 18074,kWh
